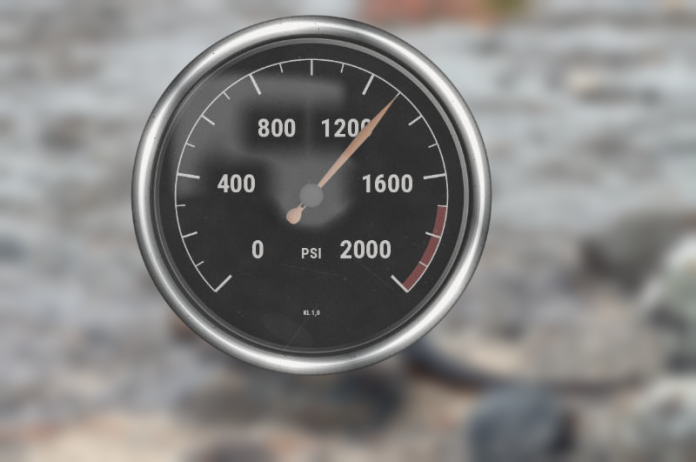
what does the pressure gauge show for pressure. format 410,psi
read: 1300,psi
